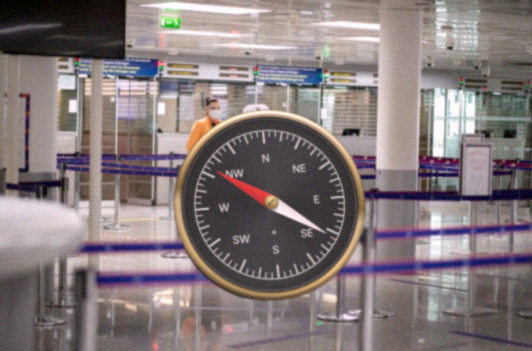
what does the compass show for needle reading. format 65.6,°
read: 305,°
